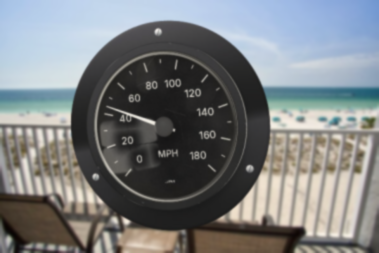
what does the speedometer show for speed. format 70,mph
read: 45,mph
